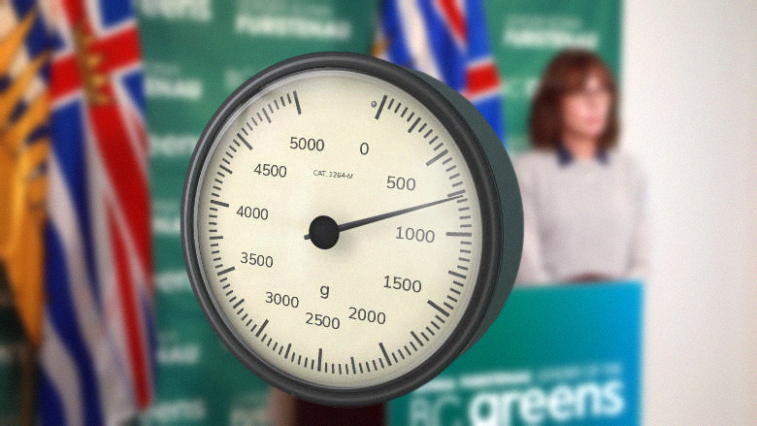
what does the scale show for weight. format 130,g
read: 775,g
